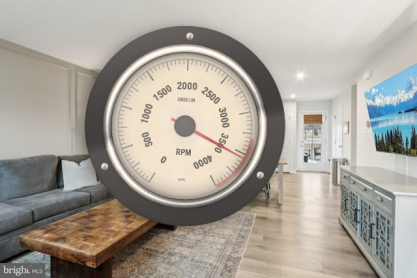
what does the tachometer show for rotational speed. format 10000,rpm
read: 3550,rpm
